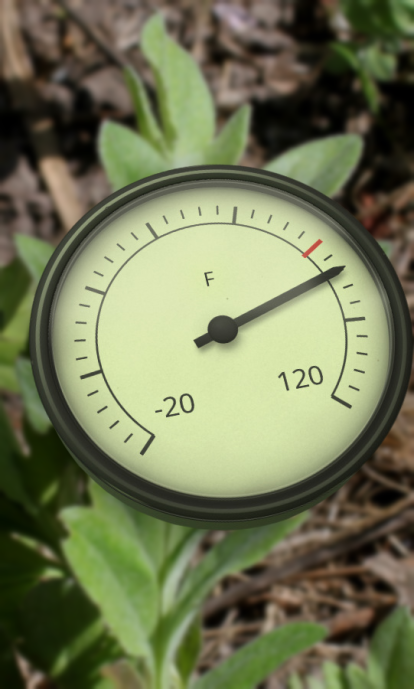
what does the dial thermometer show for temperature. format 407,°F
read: 88,°F
